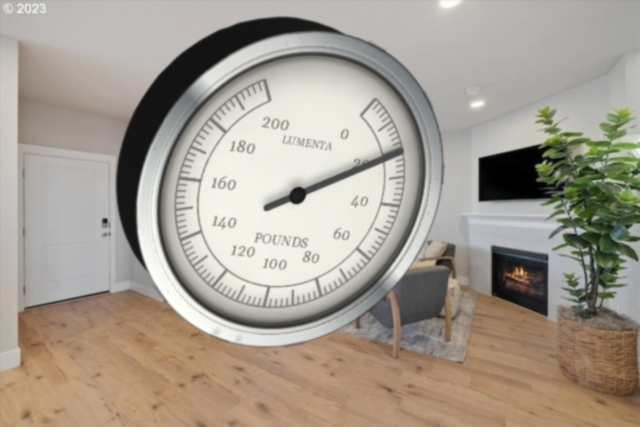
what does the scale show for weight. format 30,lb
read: 20,lb
